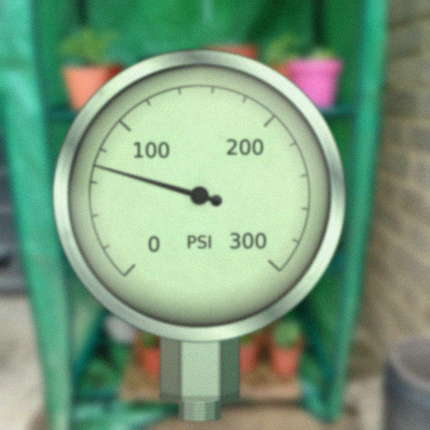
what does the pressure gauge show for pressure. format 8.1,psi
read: 70,psi
